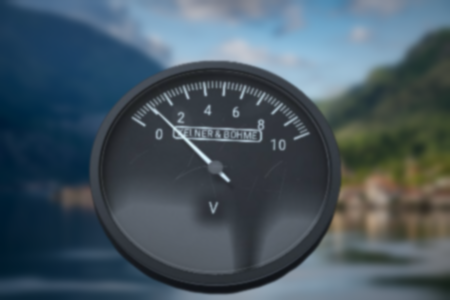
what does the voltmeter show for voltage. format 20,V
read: 1,V
